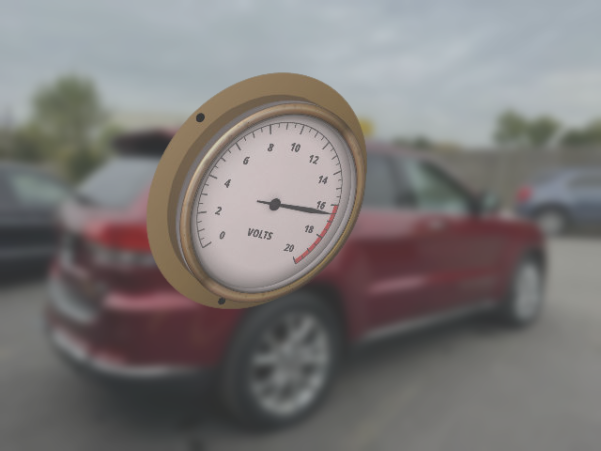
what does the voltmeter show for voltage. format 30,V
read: 16.5,V
